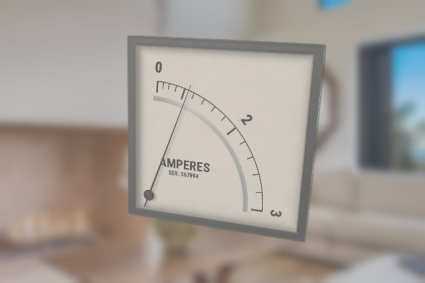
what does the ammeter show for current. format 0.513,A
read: 1.1,A
